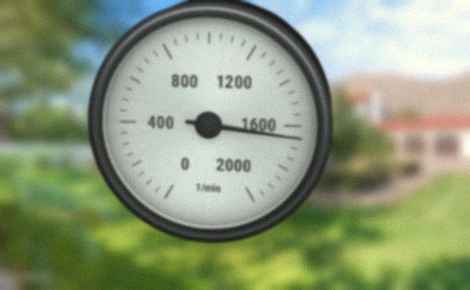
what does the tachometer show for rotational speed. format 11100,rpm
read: 1650,rpm
